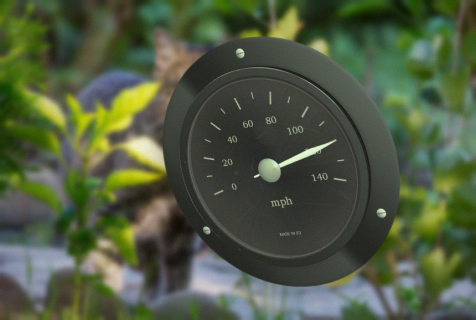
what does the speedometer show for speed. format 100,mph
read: 120,mph
